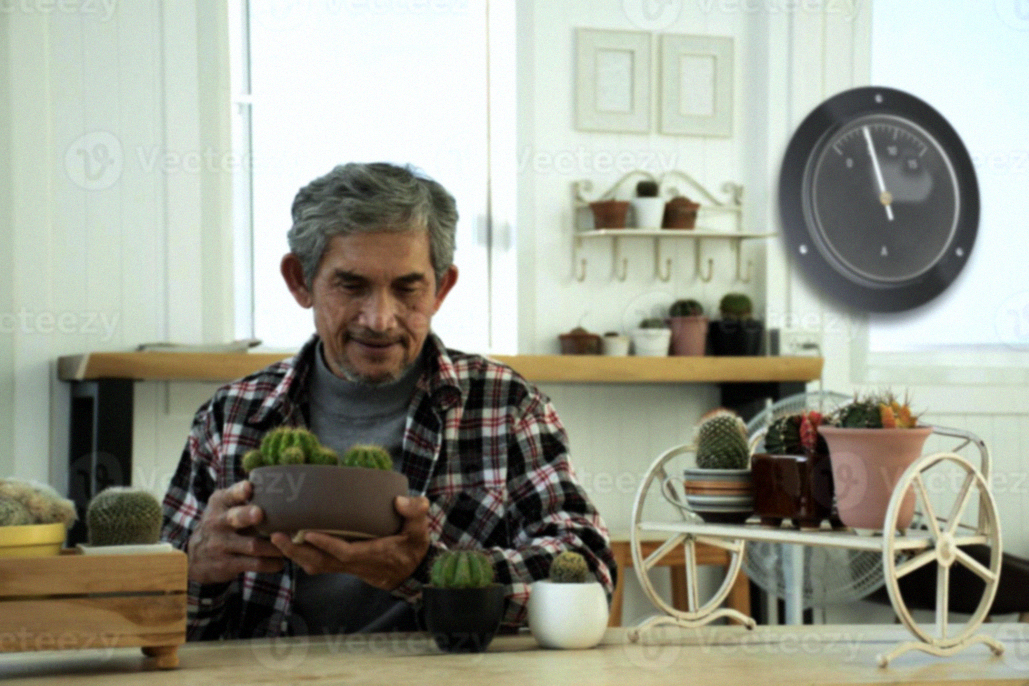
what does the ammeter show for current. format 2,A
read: 5,A
